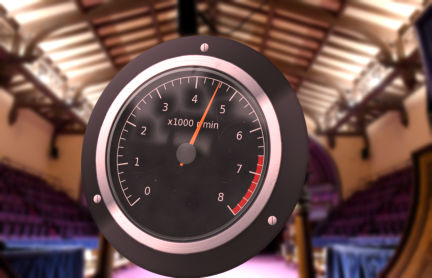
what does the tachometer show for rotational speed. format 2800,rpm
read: 4600,rpm
